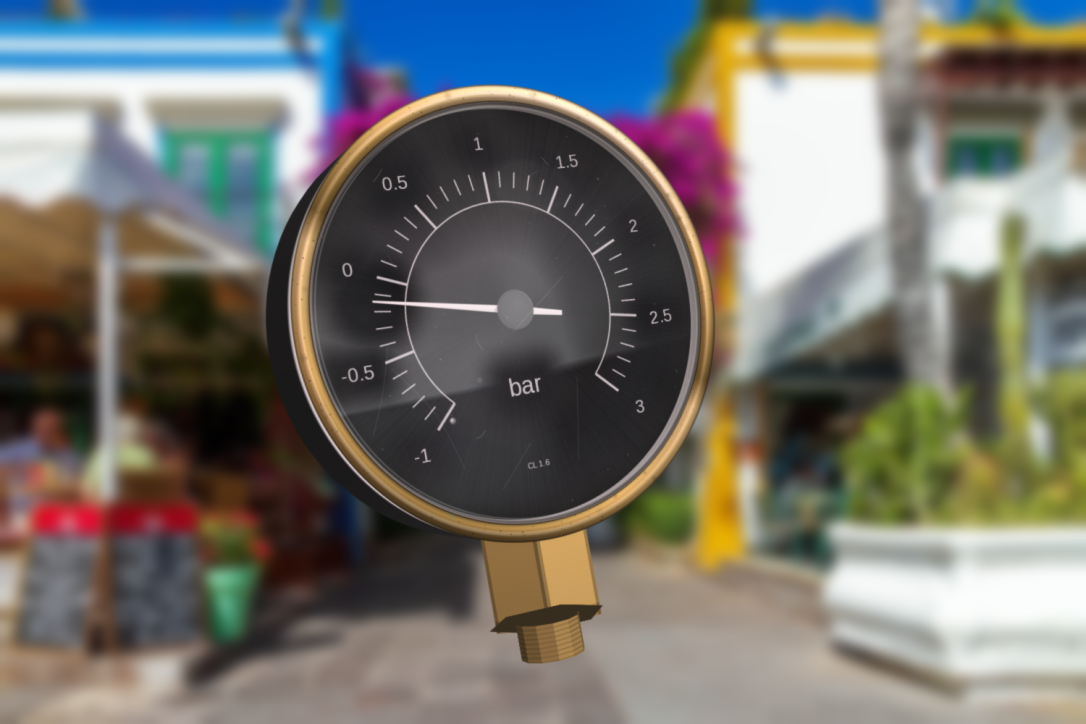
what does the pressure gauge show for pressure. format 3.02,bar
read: -0.15,bar
